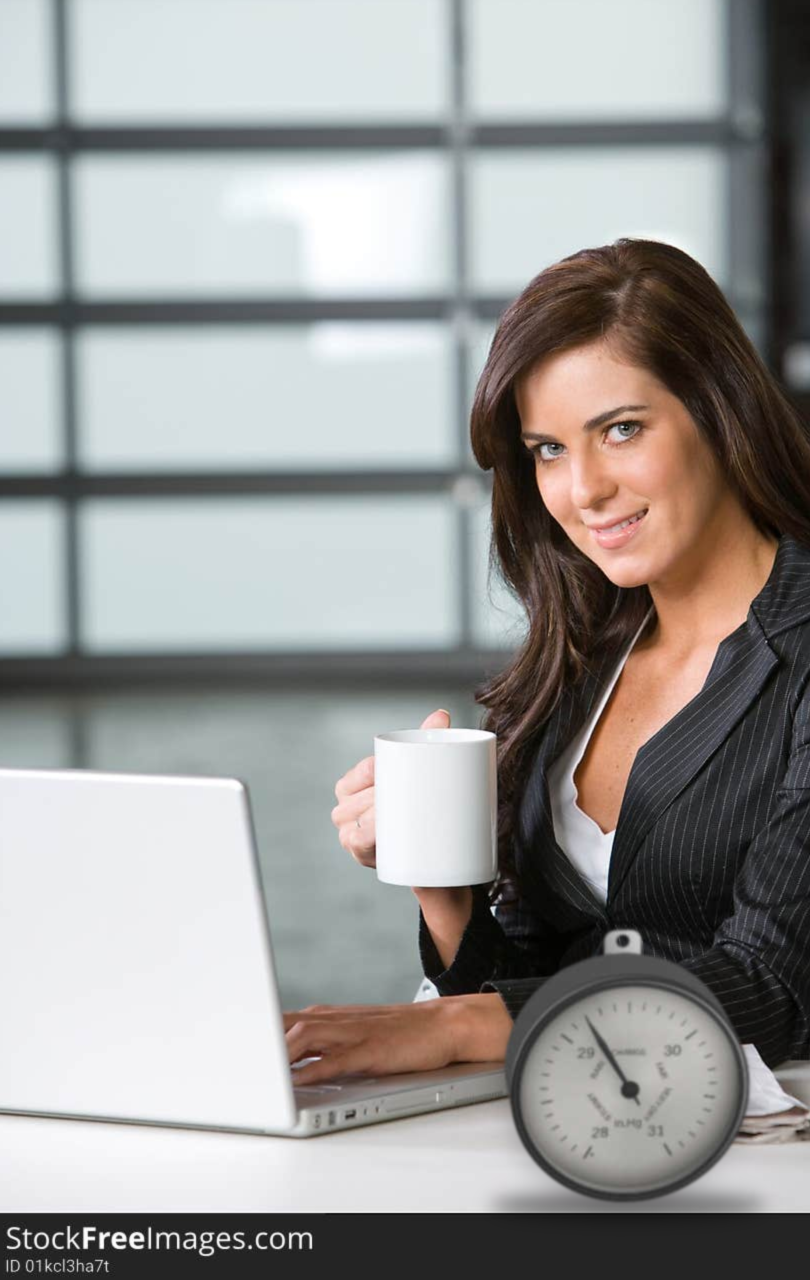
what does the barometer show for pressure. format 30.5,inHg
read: 29.2,inHg
